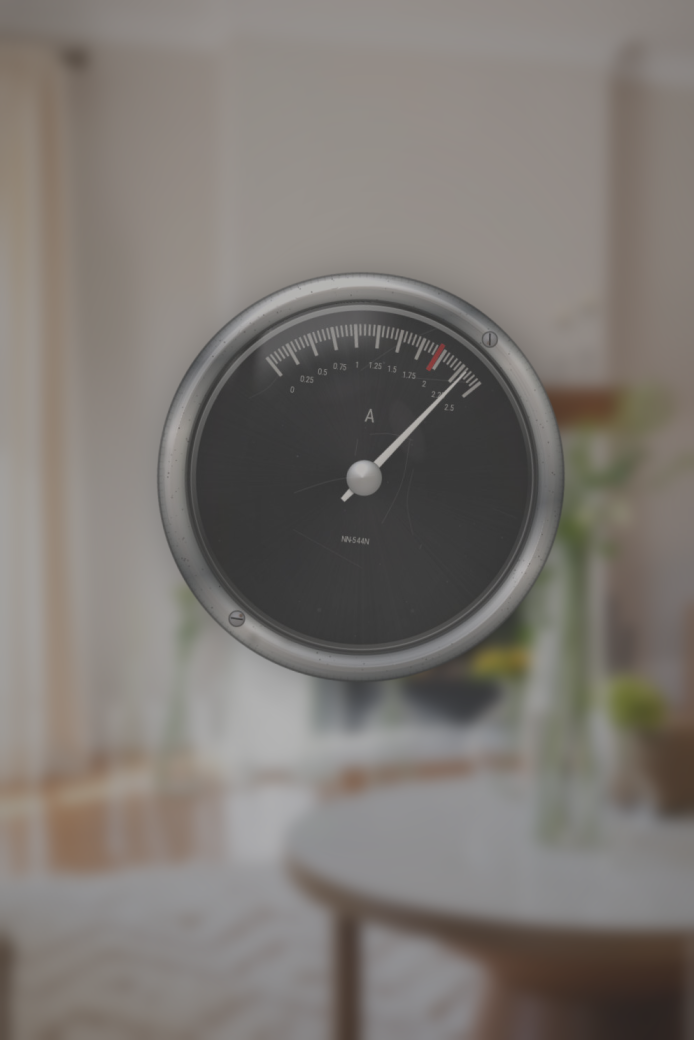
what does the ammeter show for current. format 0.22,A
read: 2.3,A
